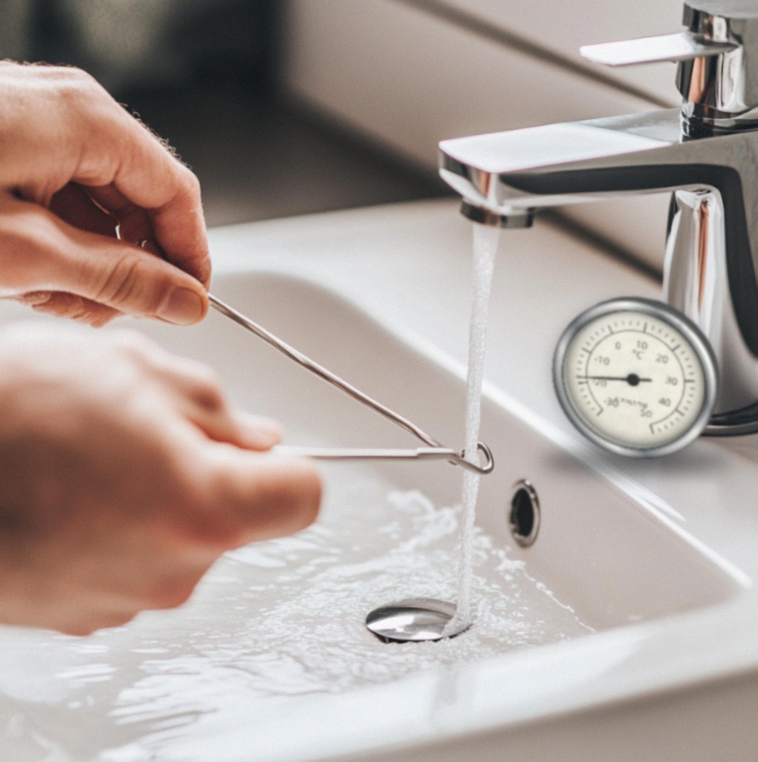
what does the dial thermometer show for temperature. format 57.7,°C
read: -18,°C
